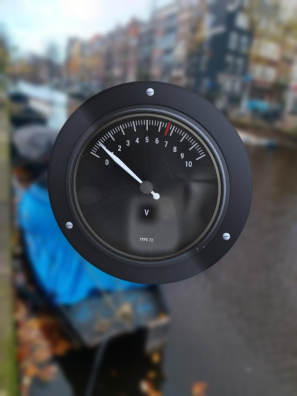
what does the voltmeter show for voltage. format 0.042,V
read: 1,V
